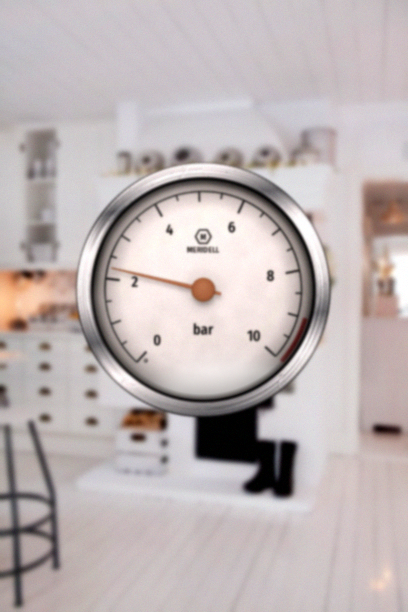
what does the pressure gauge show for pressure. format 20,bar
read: 2.25,bar
